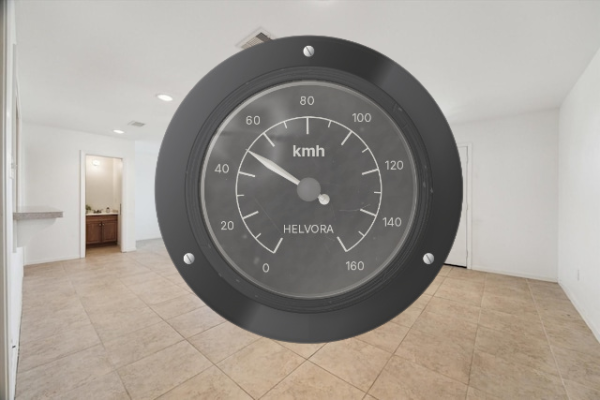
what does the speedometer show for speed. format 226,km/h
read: 50,km/h
